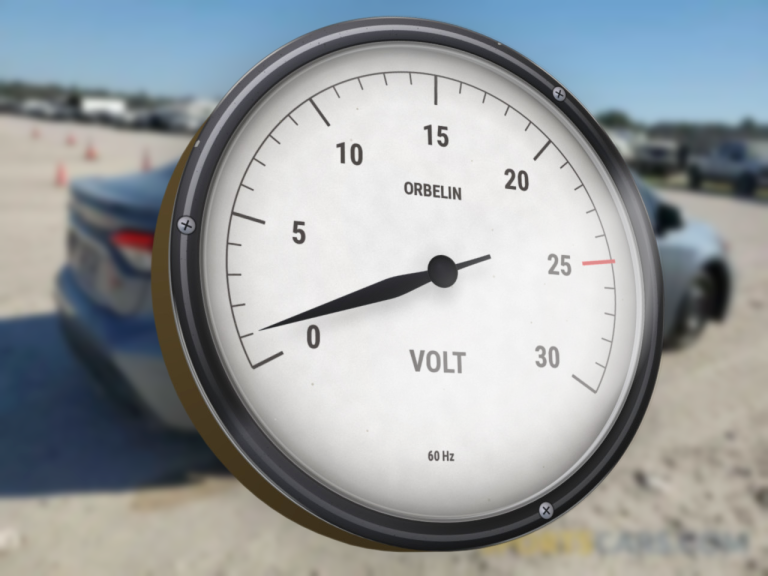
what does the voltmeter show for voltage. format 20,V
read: 1,V
